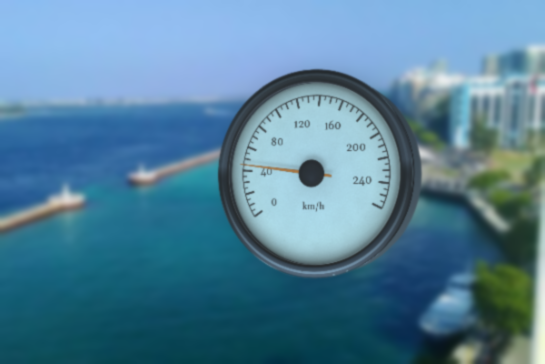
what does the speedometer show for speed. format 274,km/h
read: 45,km/h
